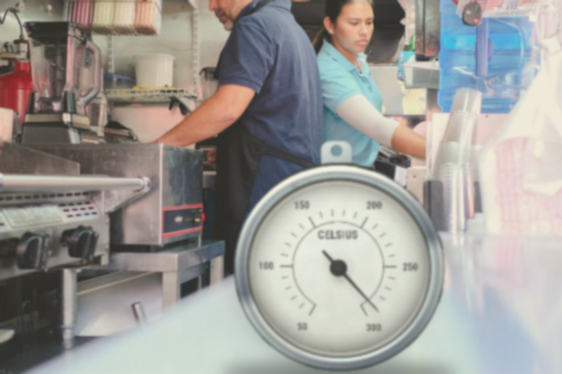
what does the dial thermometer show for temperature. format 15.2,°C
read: 290,°C
